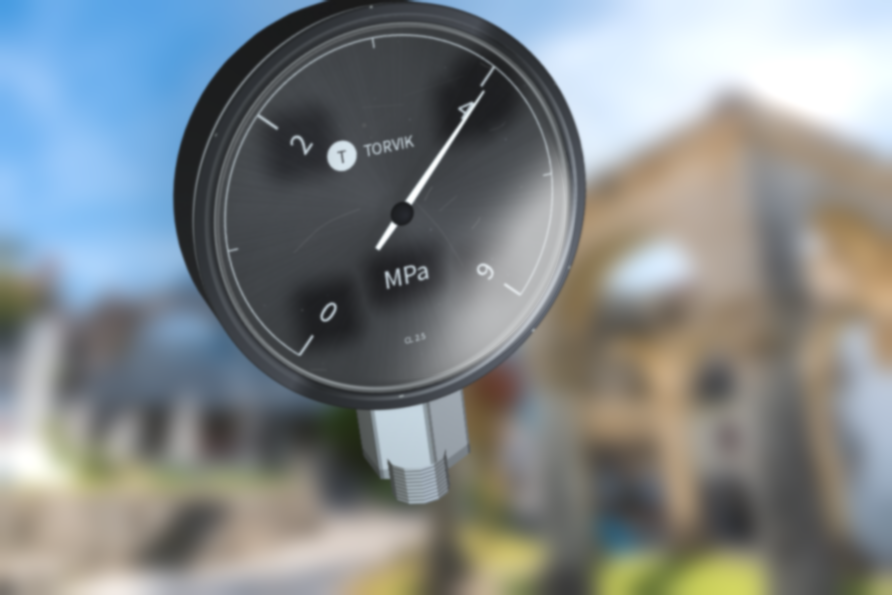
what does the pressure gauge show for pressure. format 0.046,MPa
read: 4,MPa
